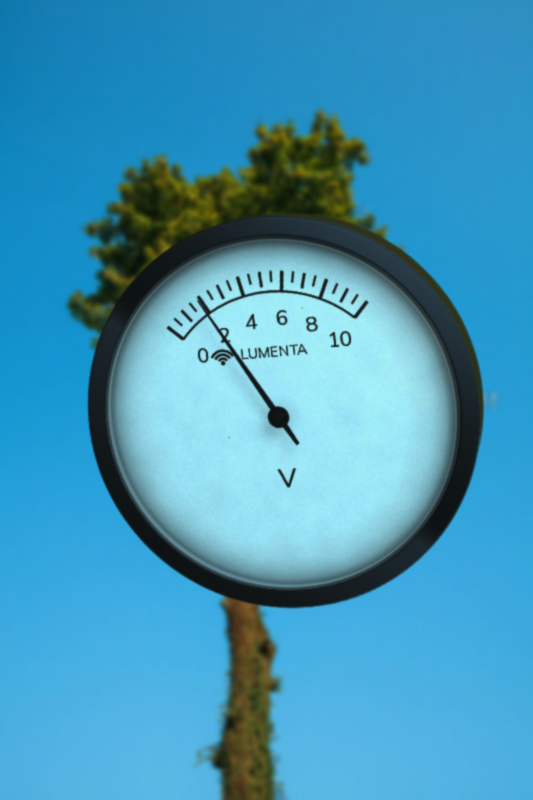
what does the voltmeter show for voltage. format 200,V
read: 2,V
